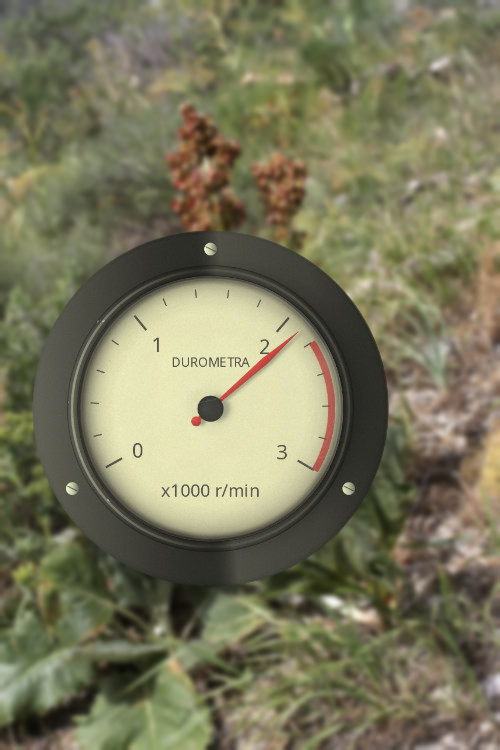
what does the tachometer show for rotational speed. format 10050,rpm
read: 2100,rpm
